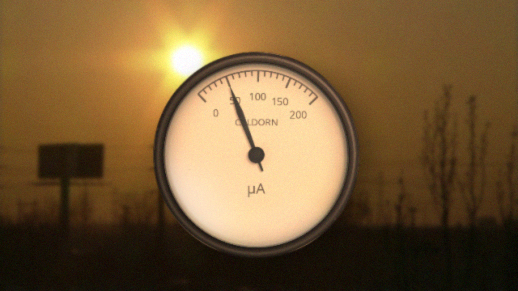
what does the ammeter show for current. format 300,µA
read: 50,µA
